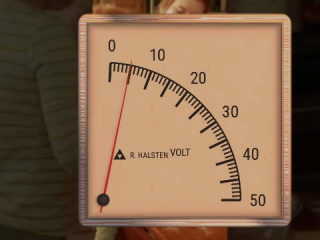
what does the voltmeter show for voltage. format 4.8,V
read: 5,V
